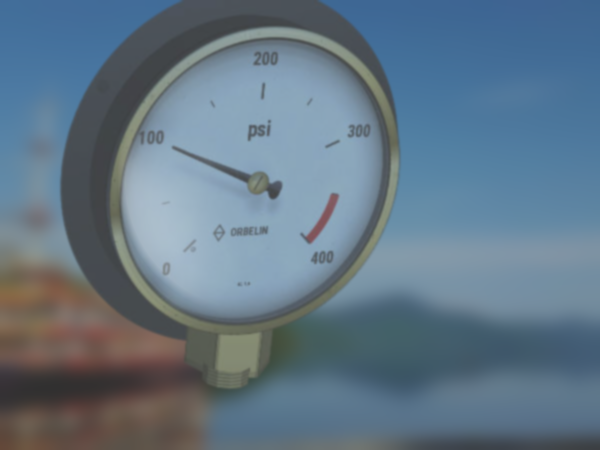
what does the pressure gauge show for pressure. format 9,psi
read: 100,psi
